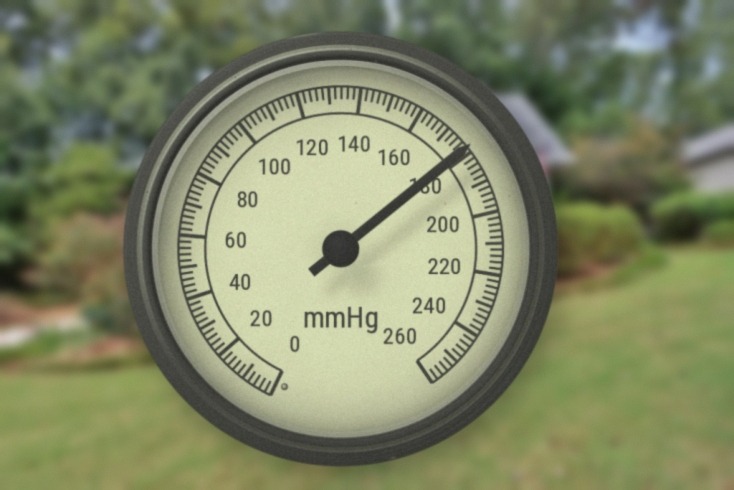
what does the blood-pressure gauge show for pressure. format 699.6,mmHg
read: 178,mmHg
